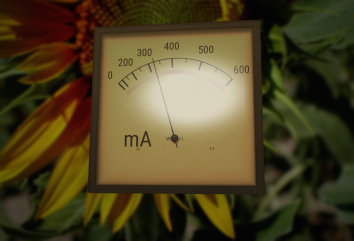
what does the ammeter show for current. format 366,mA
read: 325,mA
